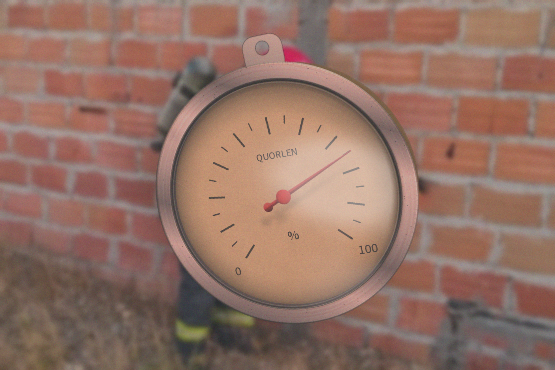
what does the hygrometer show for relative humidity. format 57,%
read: 75,%
